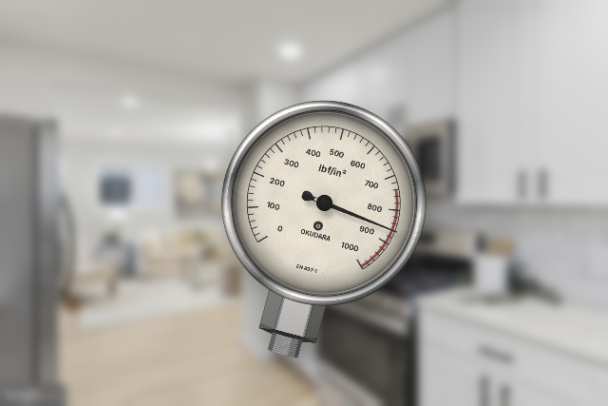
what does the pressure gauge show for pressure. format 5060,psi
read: 860,psi
